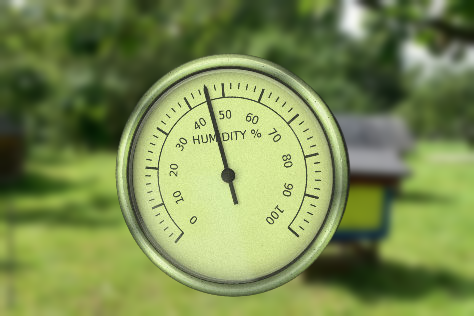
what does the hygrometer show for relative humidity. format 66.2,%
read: 46,%
